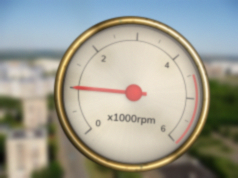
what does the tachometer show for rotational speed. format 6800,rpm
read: 1000,rpm
